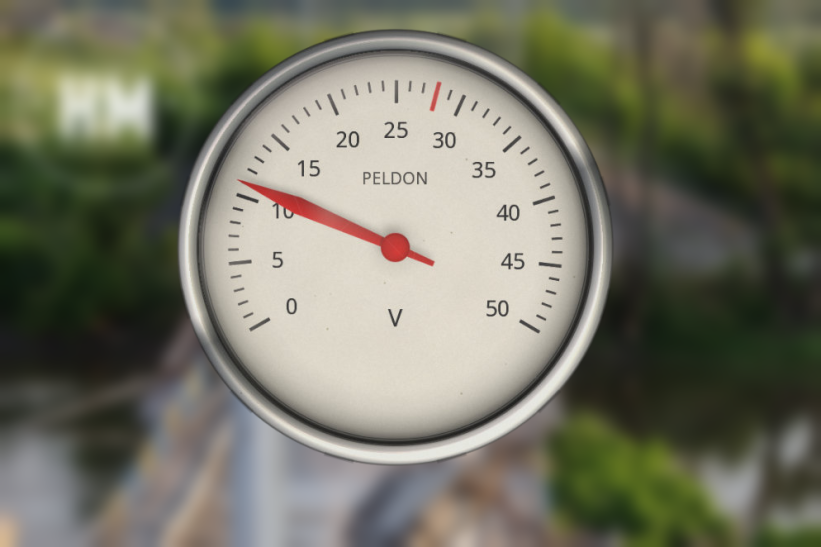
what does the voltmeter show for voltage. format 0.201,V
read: 11,V
